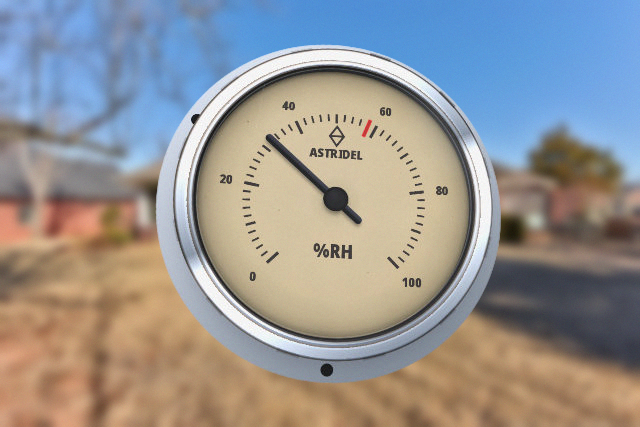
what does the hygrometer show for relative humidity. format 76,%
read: 32,%
